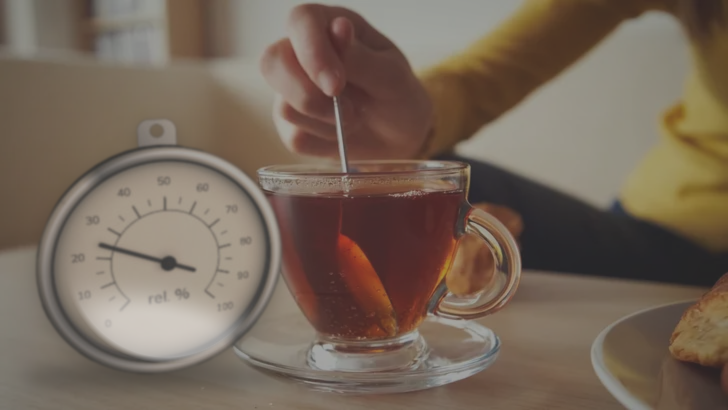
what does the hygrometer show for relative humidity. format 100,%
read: 25,%
